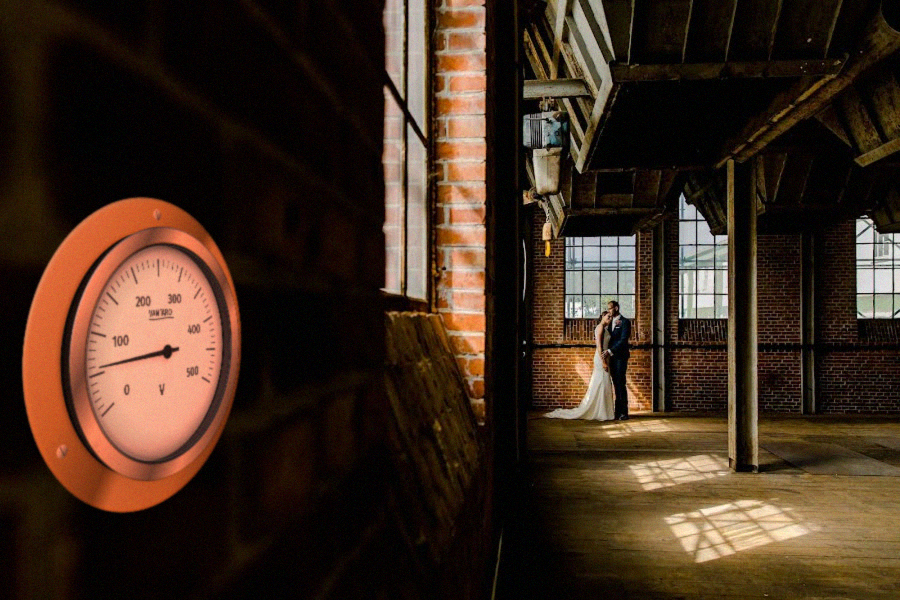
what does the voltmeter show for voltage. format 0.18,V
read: 60,V
